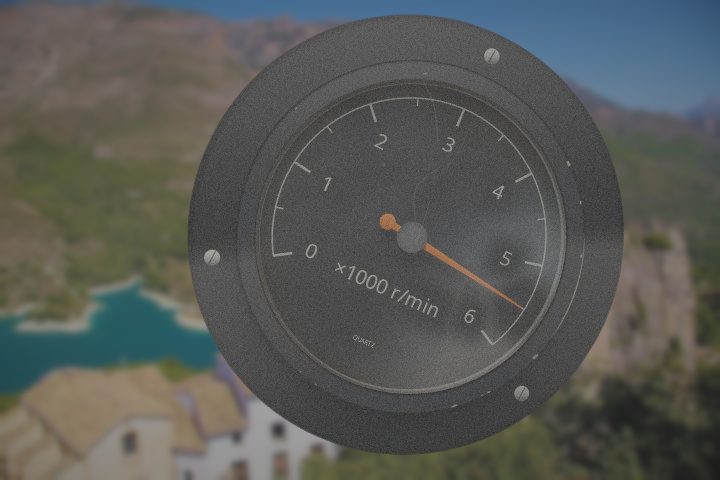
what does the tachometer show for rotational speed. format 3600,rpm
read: 5500,rpm
